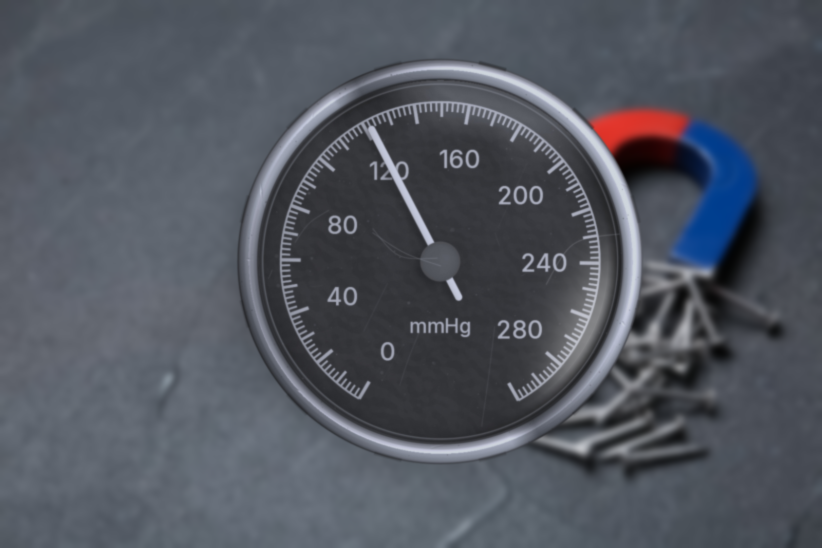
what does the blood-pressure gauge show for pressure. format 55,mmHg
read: 122,mmHg
